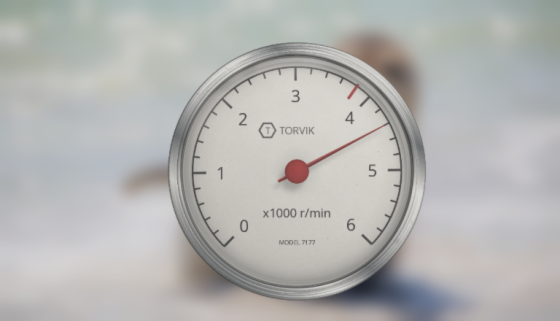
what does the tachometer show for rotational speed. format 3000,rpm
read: 4400,rpm
